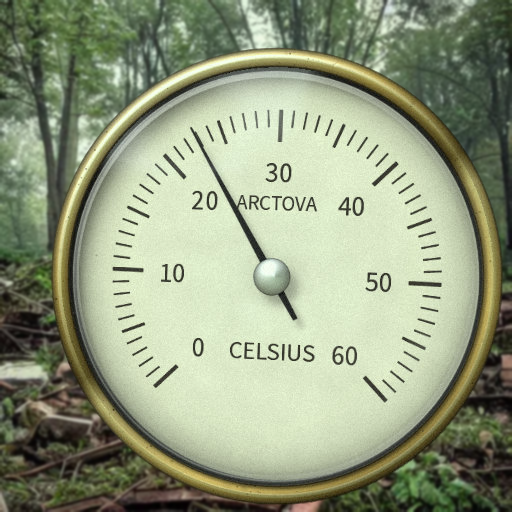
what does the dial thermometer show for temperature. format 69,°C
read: 23,°C
